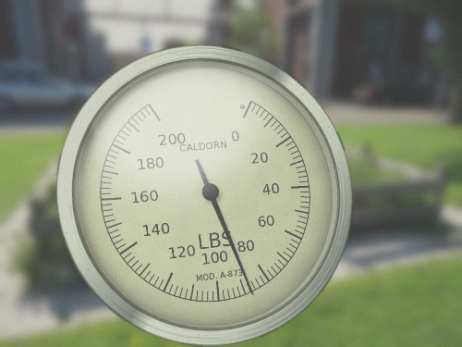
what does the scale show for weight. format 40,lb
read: 88,lb
